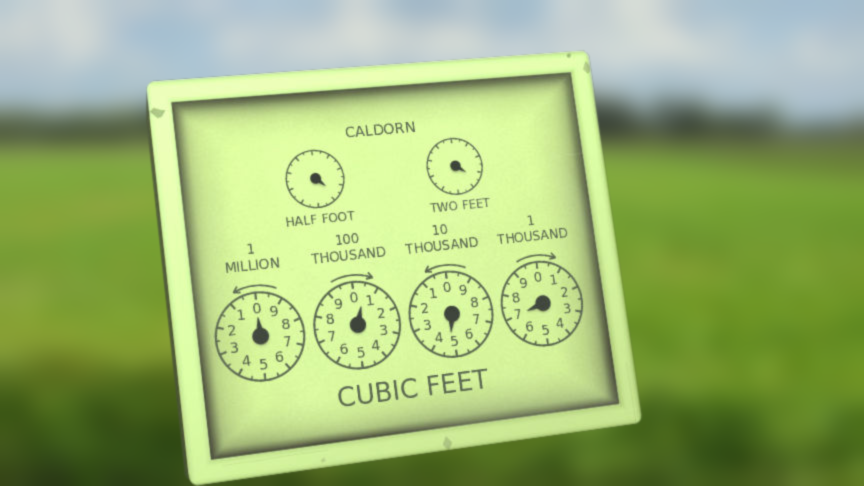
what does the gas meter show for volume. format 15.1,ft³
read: 4700,ft³
